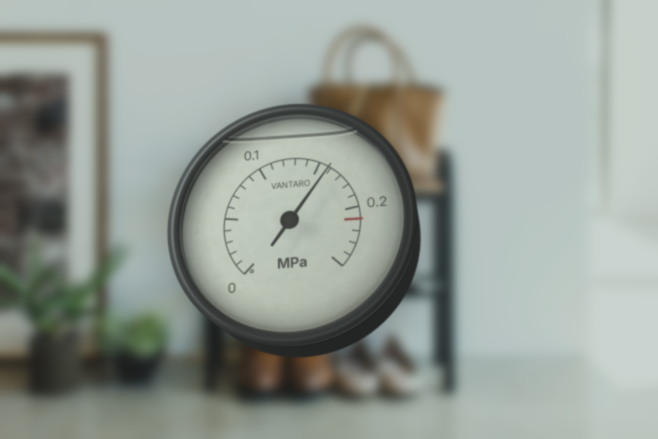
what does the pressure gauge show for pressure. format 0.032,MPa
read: 0.16,MPa
